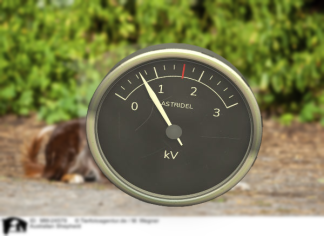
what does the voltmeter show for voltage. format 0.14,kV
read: 0.7,kV
